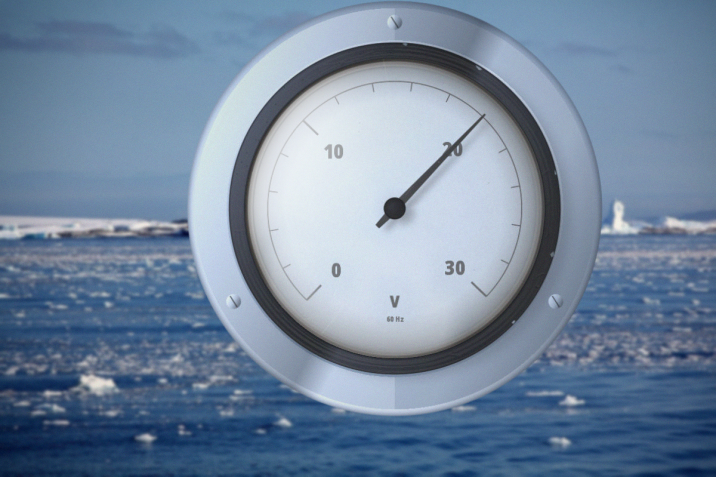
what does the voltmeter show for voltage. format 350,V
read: 20,V
